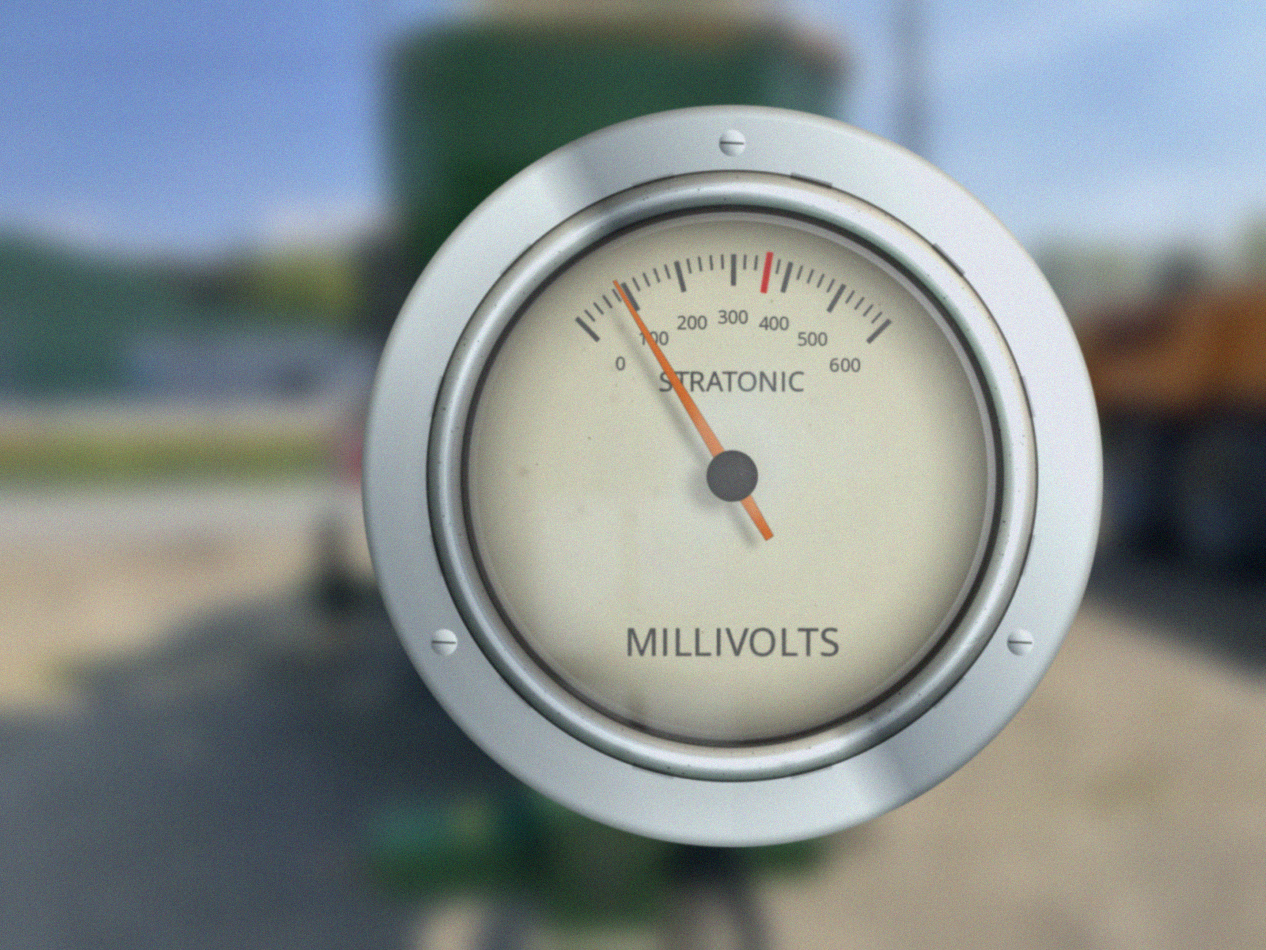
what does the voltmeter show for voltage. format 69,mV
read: 90,mV
